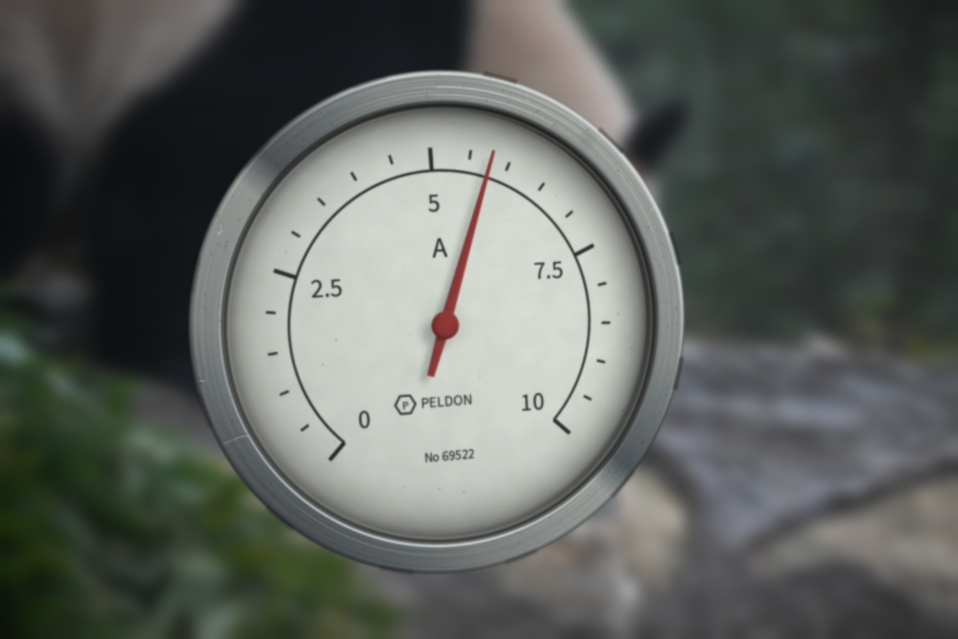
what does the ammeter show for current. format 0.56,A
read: 5.75,A
